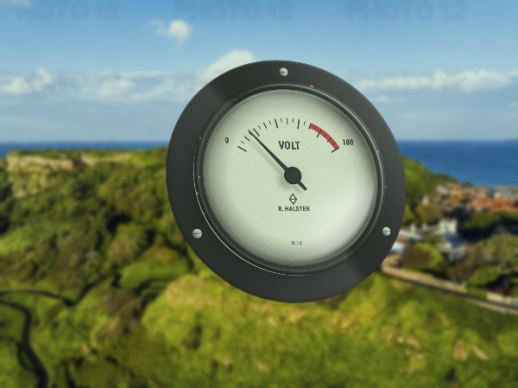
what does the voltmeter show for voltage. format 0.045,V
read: 15,V
